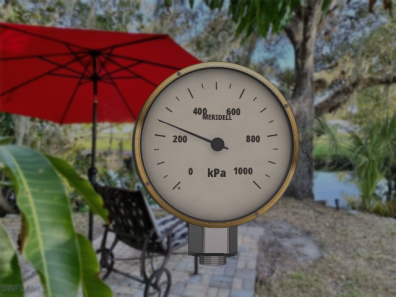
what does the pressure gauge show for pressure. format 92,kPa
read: 250,kPa
